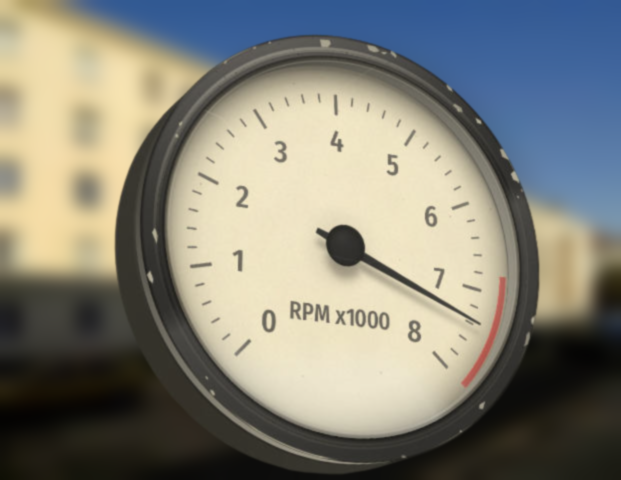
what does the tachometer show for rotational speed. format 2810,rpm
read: 7400,rpm
